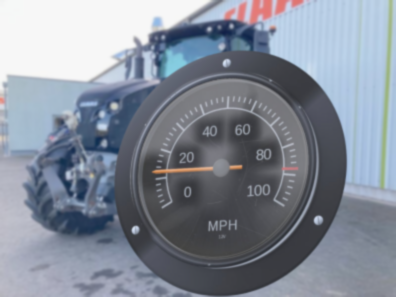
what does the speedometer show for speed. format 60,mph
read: 12,mph
